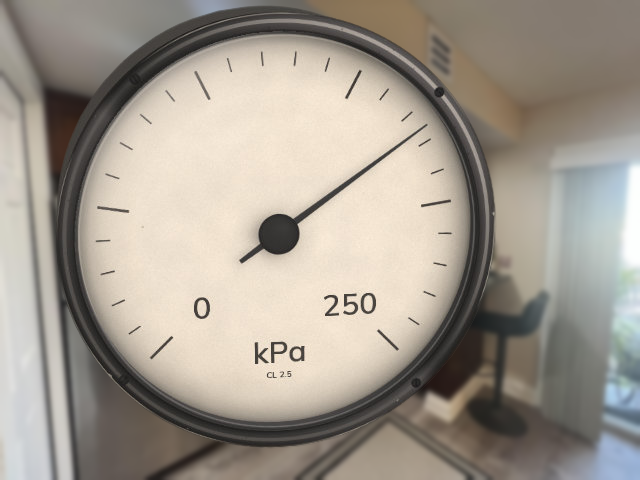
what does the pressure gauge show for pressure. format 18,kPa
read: 175,kPa
